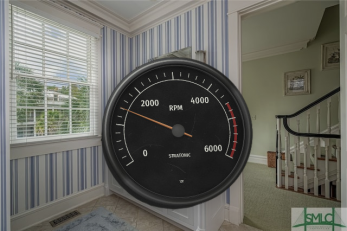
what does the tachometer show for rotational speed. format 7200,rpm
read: 1400,rpm
